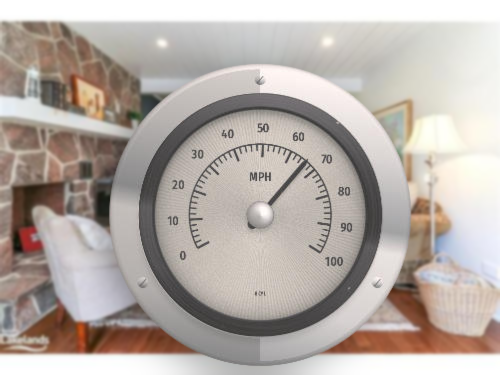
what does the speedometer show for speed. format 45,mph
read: 66,mph
